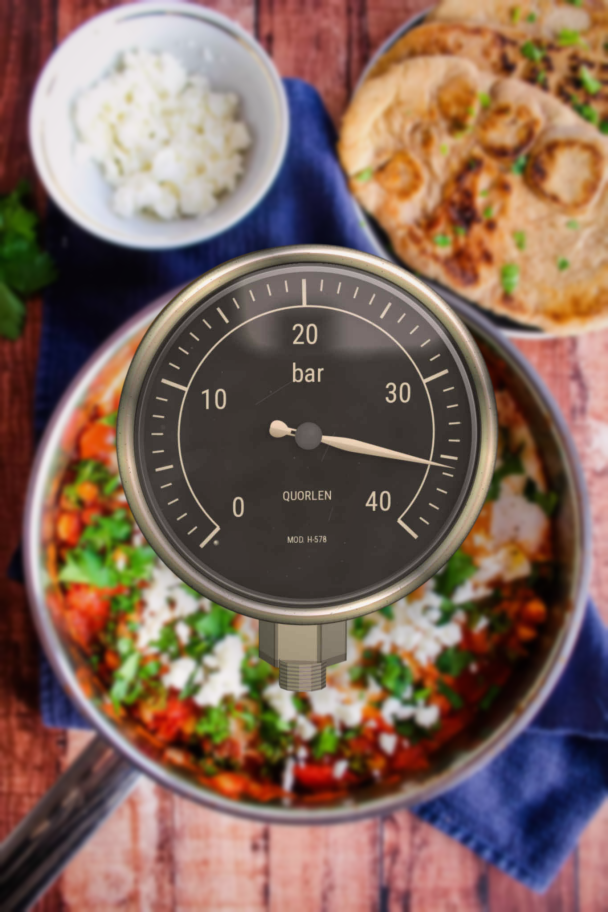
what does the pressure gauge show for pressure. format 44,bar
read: 35.5,bar
